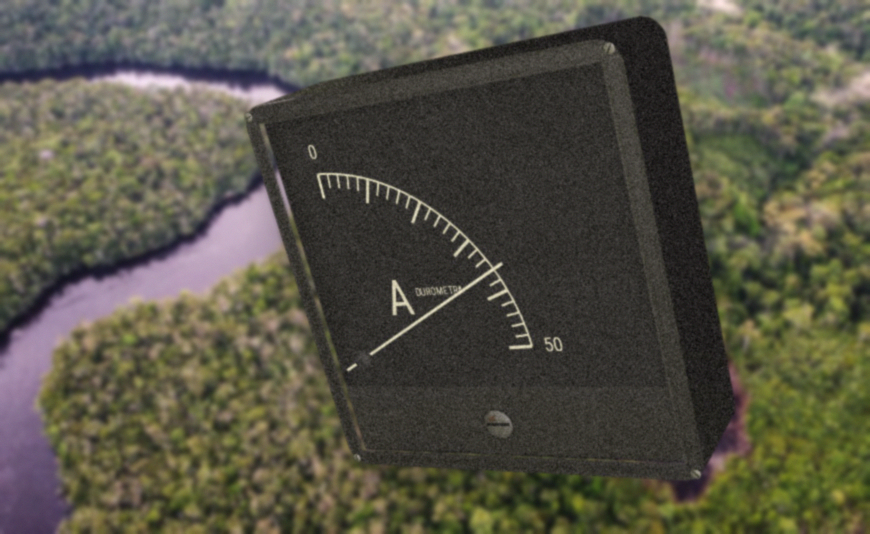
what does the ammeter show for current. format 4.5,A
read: 36,A
